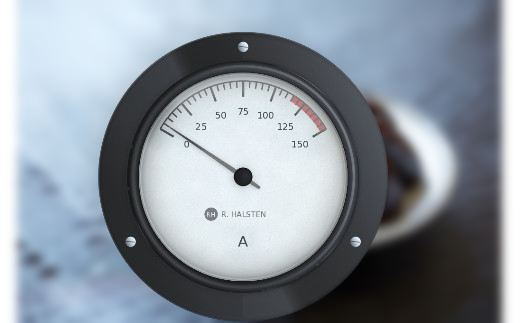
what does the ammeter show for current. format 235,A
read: 5,A
